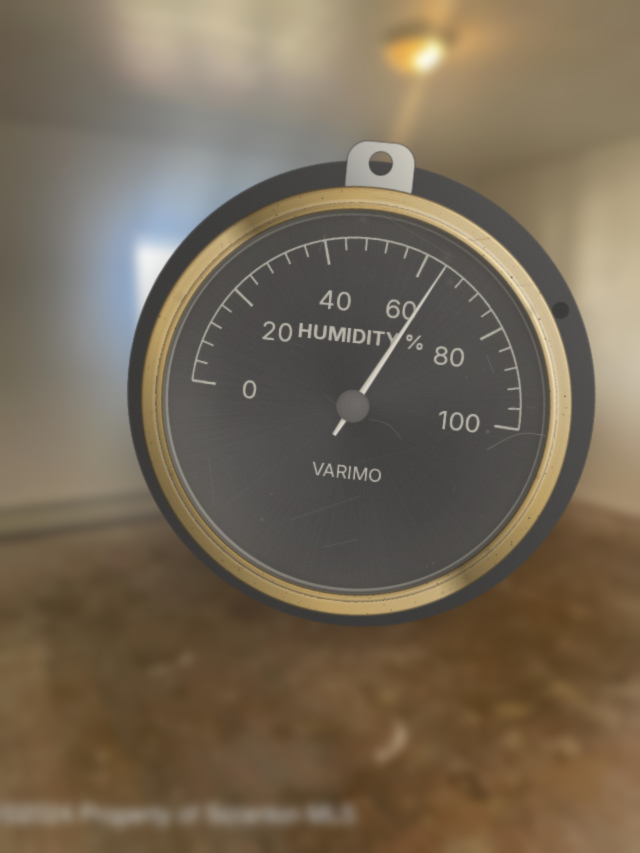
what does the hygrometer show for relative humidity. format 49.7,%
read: 64,%
